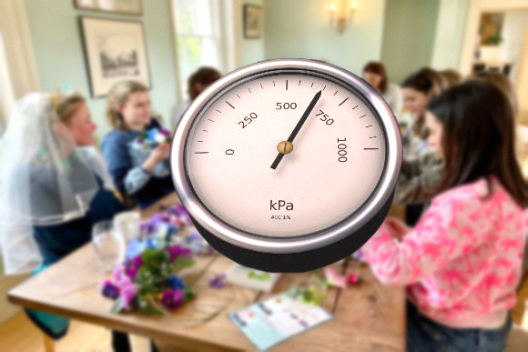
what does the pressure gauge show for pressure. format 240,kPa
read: 650,kPa
